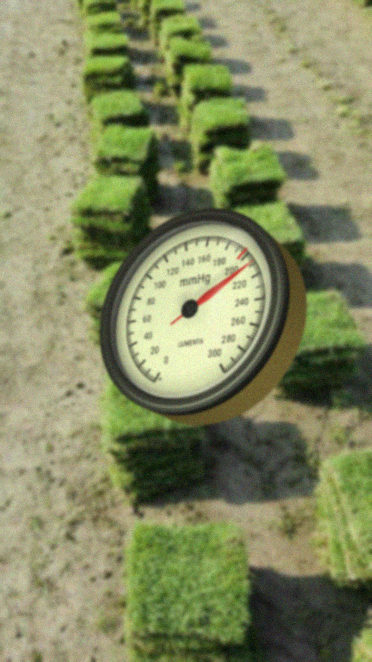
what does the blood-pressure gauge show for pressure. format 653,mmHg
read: 210,mmHg
